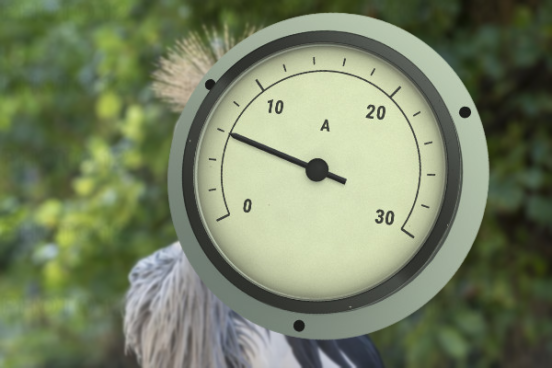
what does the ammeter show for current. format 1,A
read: 6,A
